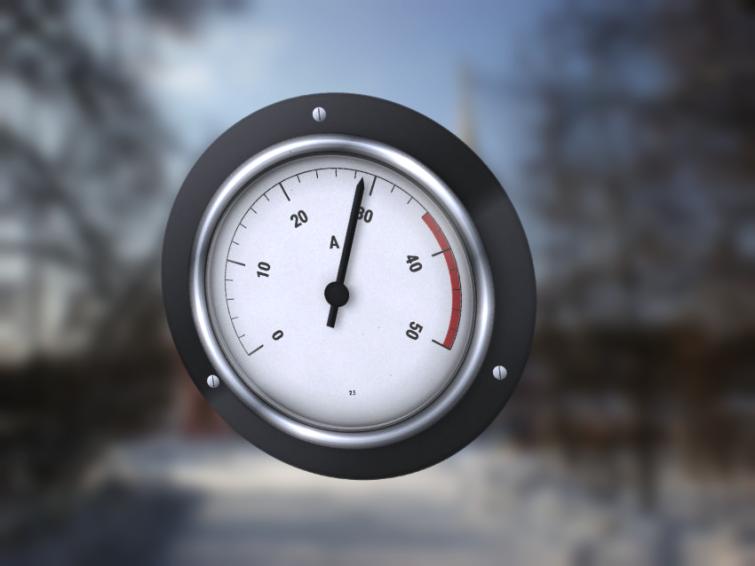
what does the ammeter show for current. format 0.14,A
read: 29,A
